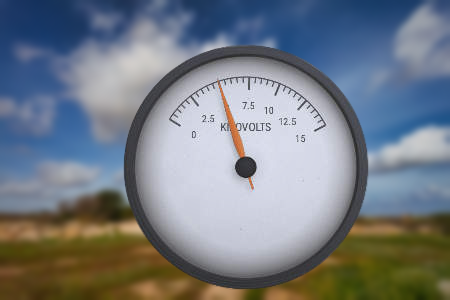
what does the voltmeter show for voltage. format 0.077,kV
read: 5,kV
